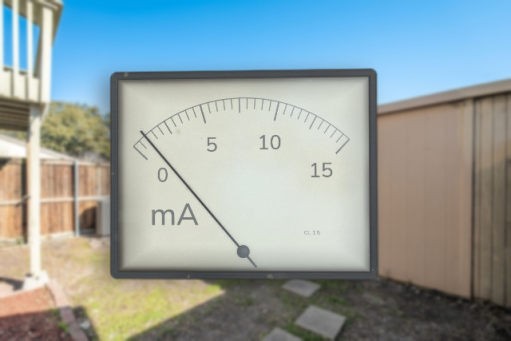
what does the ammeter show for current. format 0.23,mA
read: 1,mA
